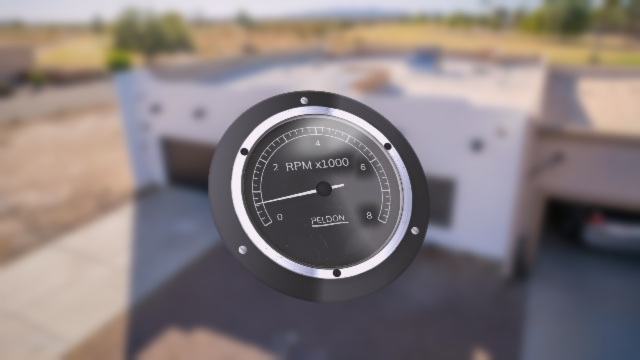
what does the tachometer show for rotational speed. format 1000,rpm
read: 600,rpm
